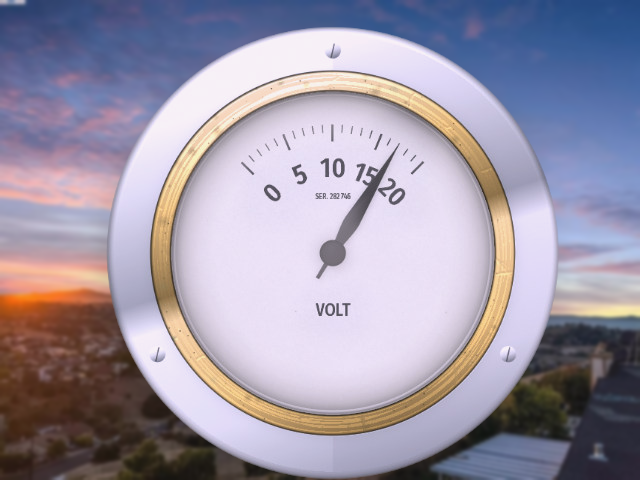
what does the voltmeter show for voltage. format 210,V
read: 17,V
